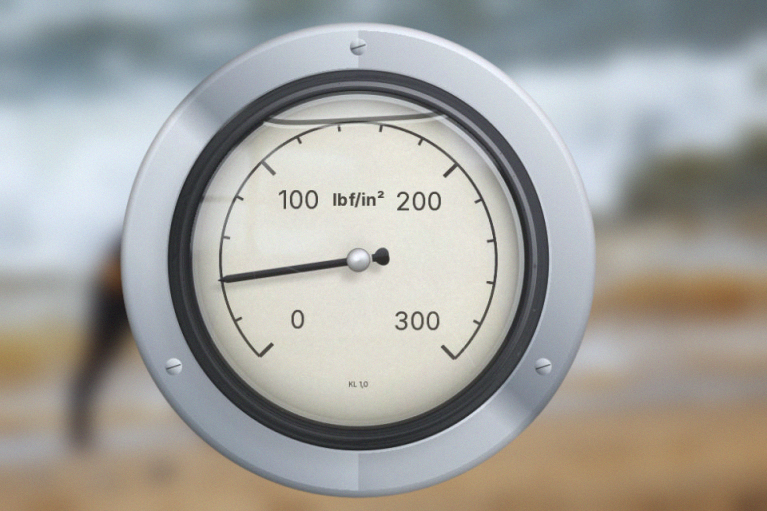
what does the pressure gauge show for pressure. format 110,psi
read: 40,psi
